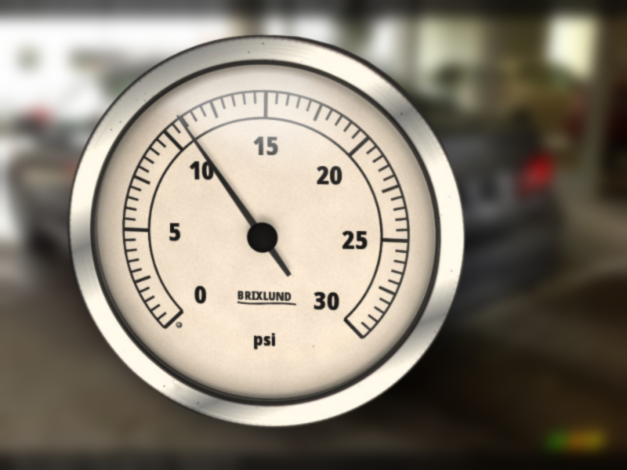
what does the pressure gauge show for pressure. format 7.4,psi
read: 11,psi
